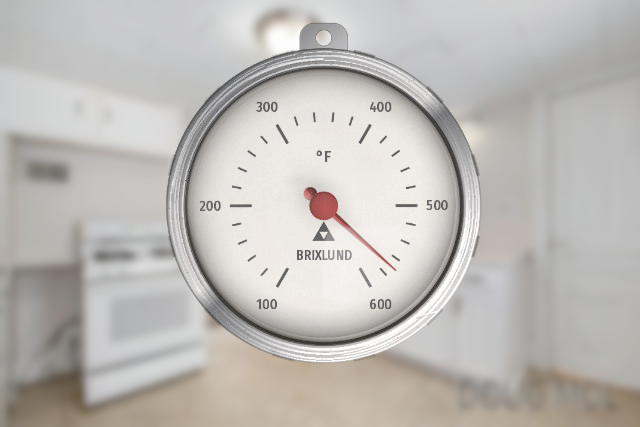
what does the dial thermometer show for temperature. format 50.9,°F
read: 570,°F
